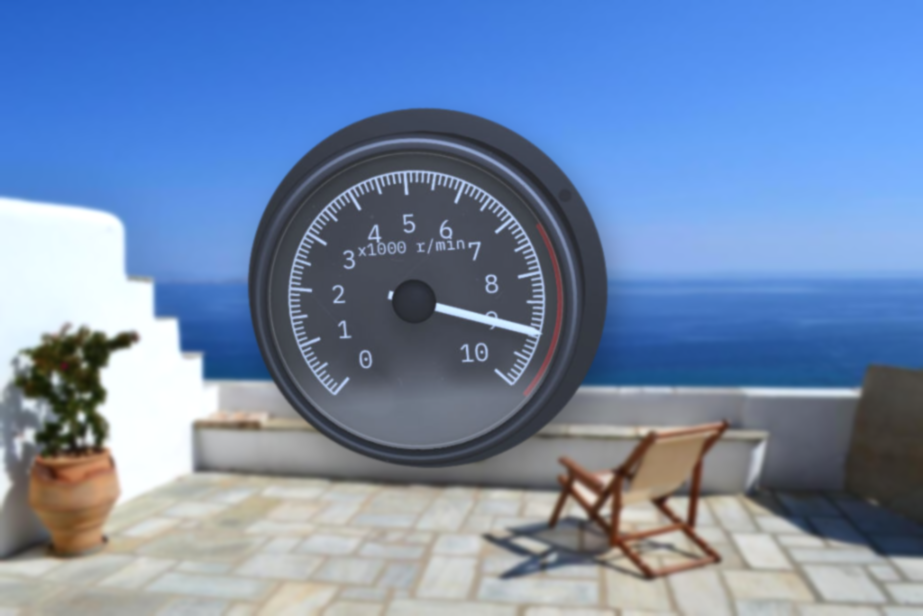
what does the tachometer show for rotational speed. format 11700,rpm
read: 9000,rpm
